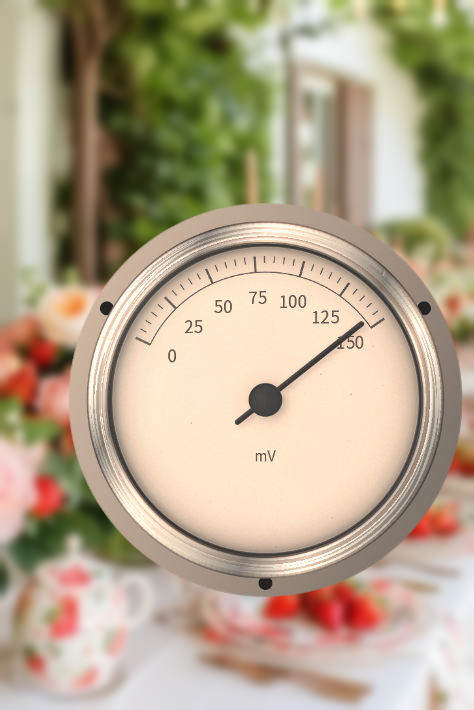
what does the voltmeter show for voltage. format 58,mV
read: 145,mV
